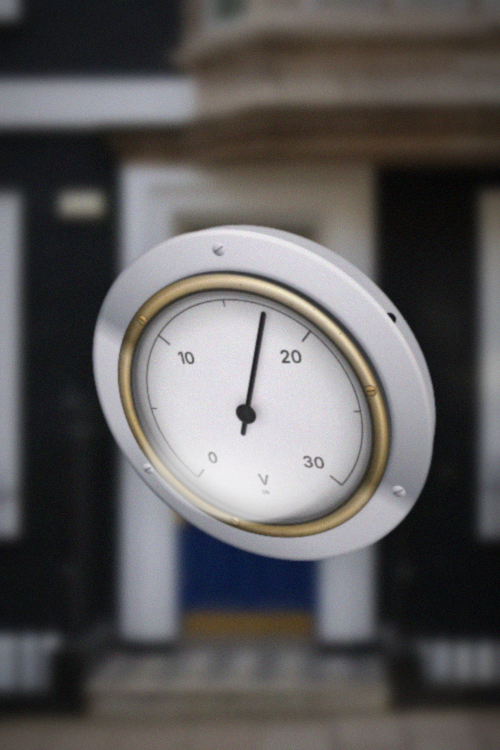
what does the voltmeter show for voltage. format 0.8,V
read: 17.5,V
